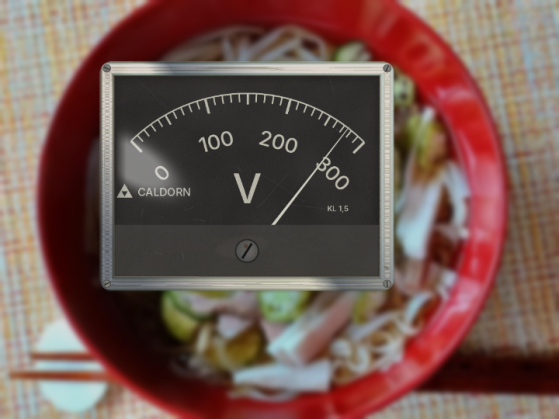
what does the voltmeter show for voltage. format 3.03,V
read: 275,V
